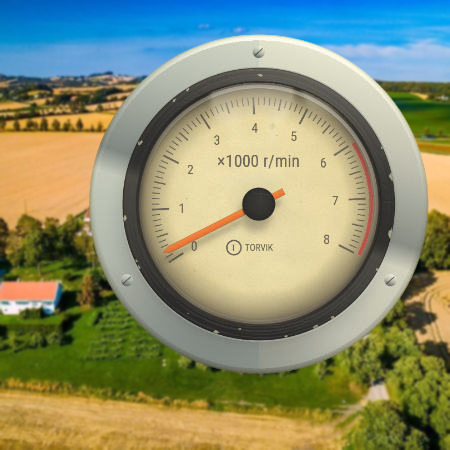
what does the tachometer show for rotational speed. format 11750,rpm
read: 200,rpm
